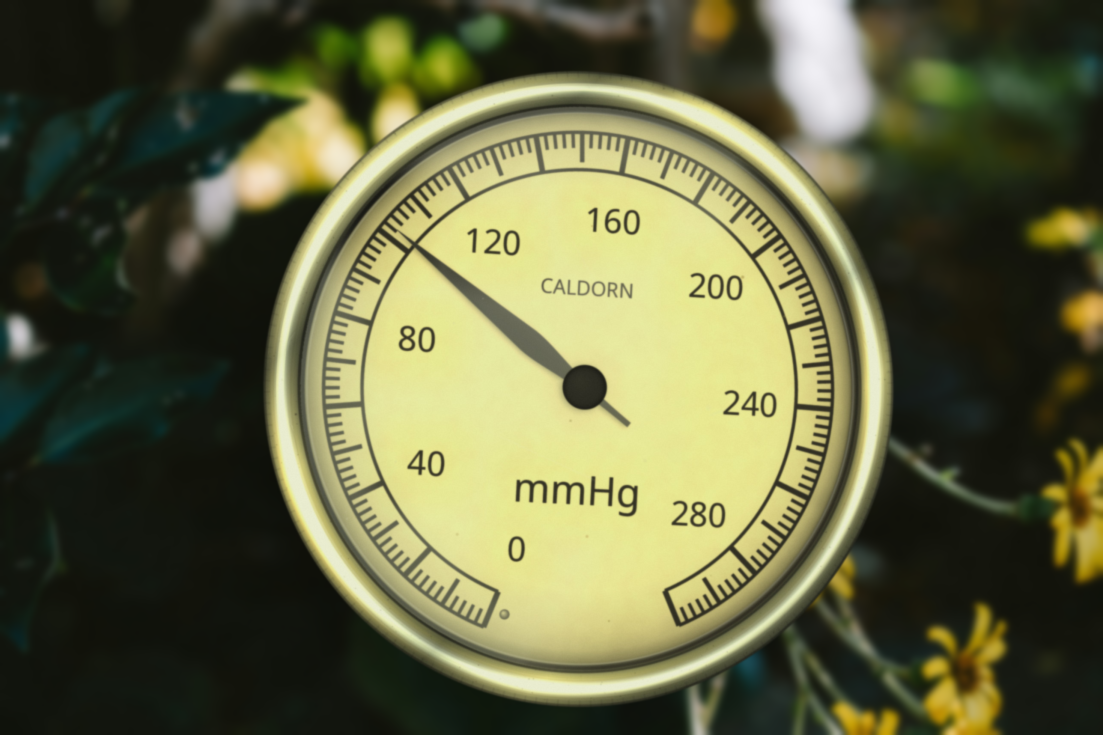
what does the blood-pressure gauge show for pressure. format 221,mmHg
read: 102,mmHg
